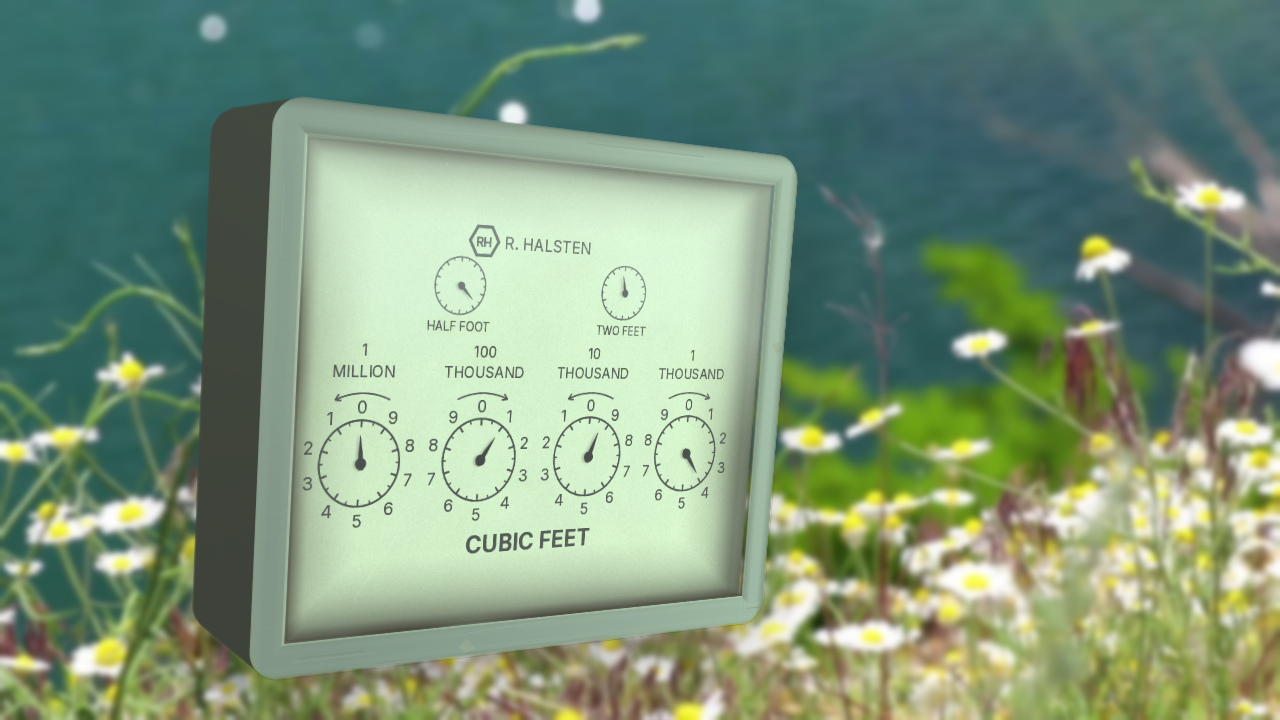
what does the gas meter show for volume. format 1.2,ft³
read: 9400,ft³
